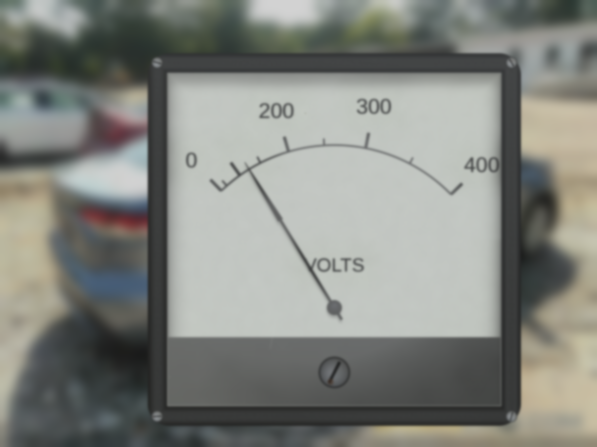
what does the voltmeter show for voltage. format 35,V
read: 125,V
